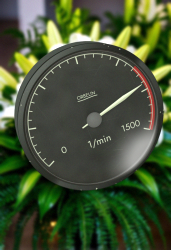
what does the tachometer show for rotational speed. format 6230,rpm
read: 1200,rpm
